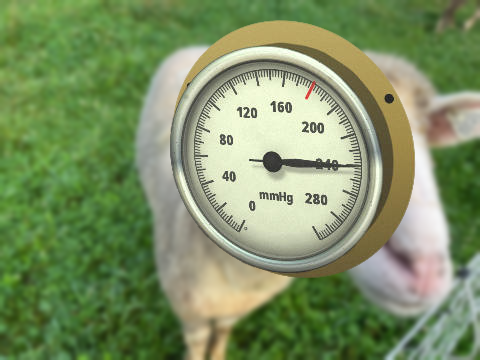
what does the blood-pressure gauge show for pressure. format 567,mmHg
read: 240,mmHg
